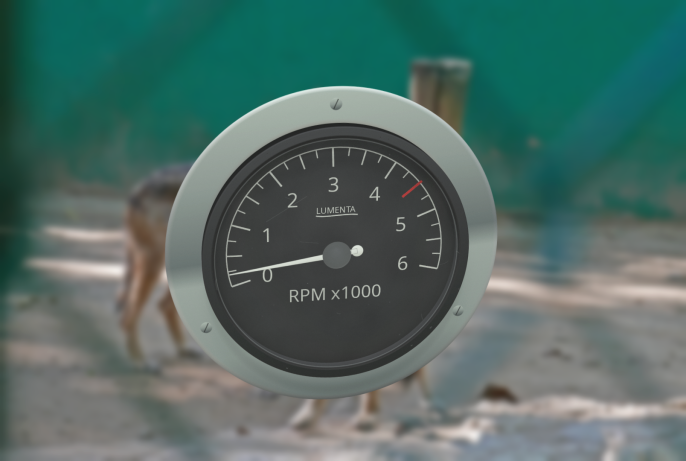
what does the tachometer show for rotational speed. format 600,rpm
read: 250,rpm
